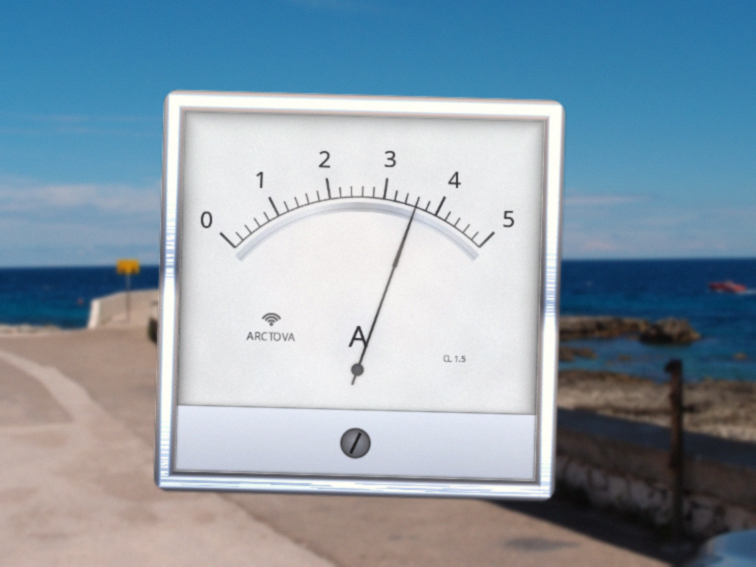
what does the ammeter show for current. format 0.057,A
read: 3.6,A
